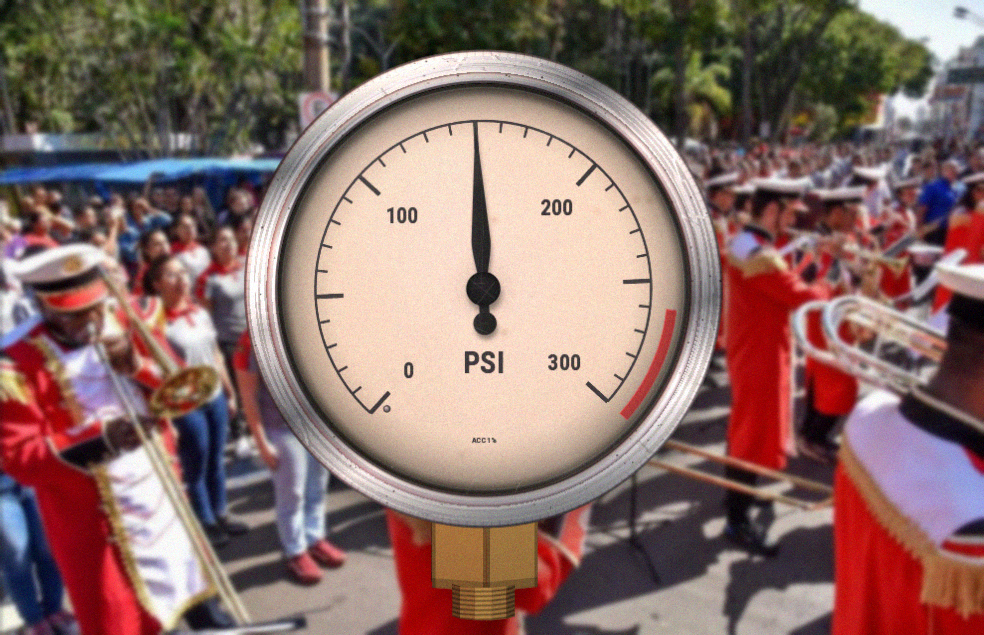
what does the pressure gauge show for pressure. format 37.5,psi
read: 150,psi
